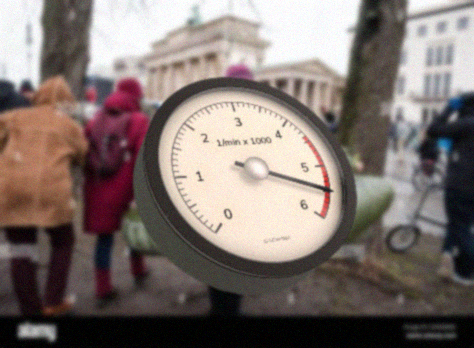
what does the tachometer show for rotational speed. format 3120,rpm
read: 5500,rpm
